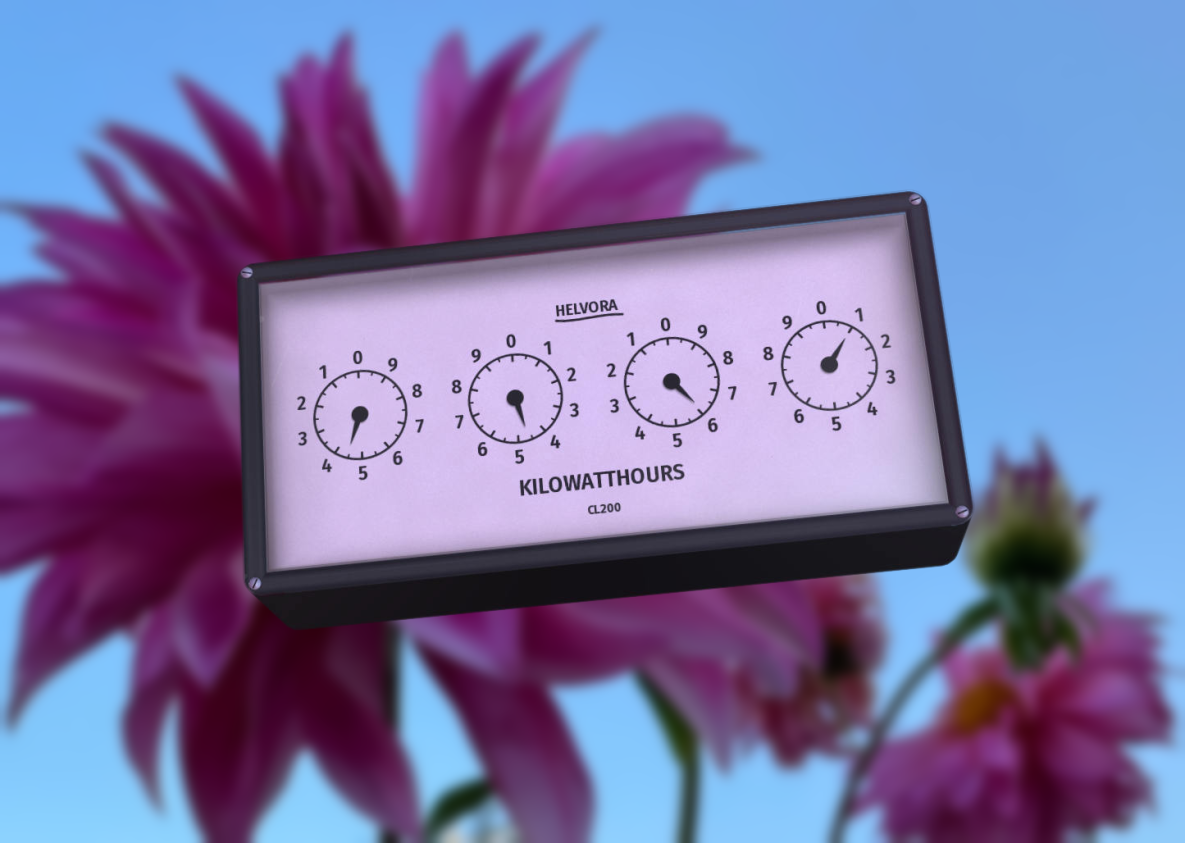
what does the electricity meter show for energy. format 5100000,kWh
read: 4461,kWh
